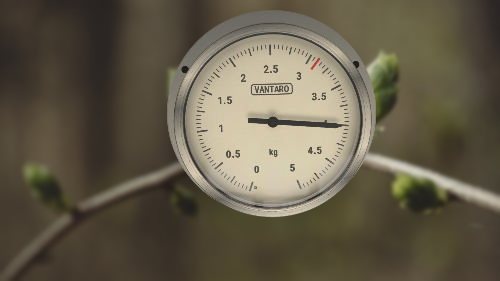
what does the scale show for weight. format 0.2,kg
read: 4,kg
